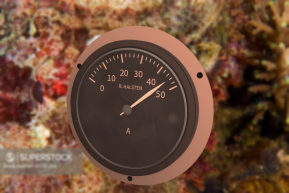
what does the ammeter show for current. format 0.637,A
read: 46,A
